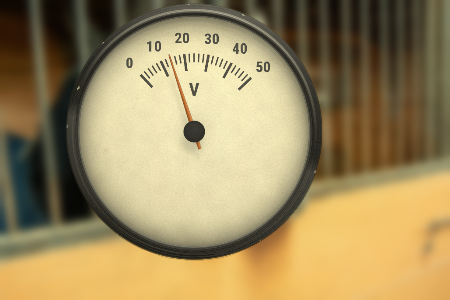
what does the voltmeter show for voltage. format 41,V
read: 14,V
